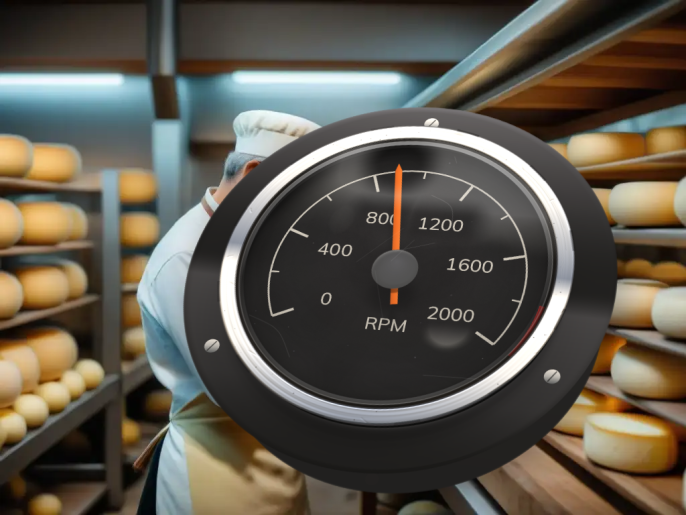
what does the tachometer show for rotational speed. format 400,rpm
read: 900,rpm
